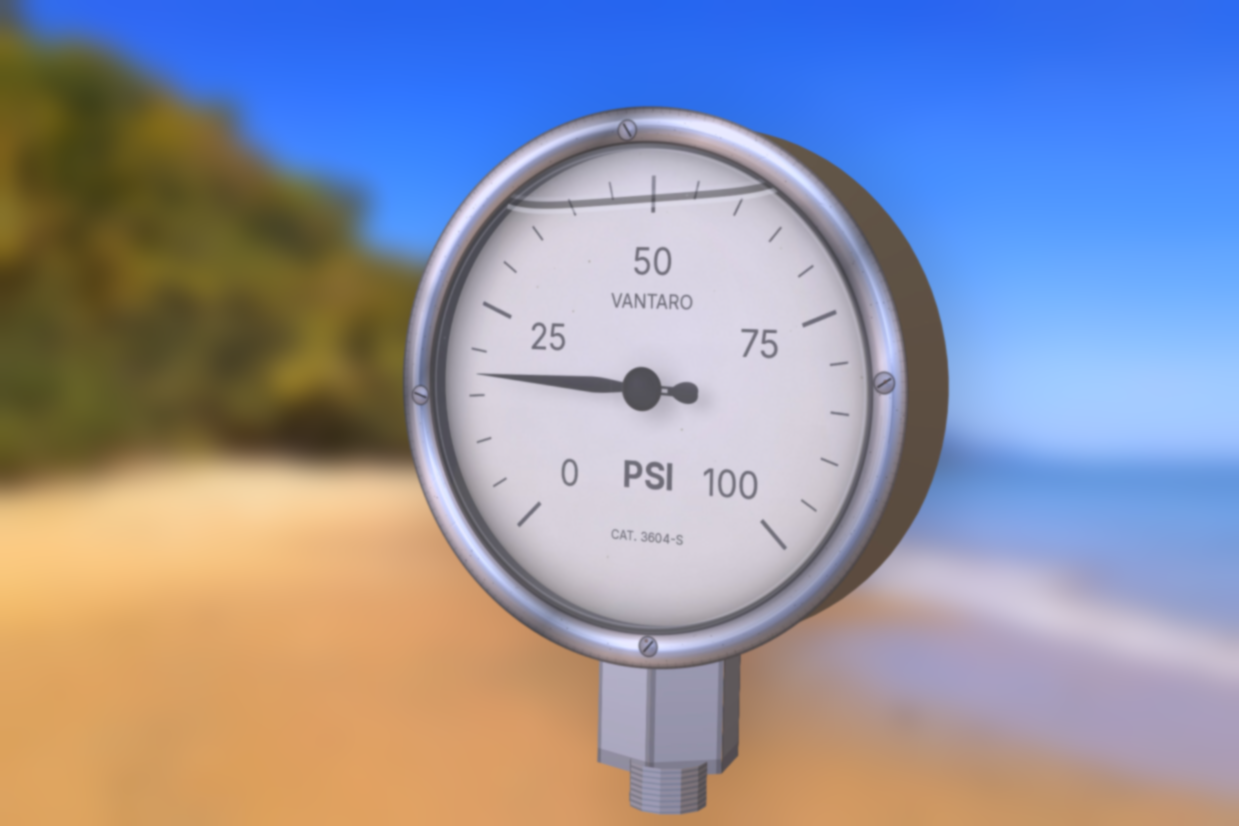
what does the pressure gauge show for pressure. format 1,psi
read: 17.5,psi
